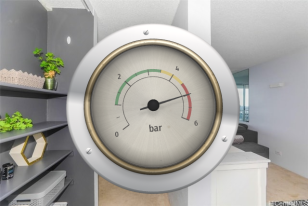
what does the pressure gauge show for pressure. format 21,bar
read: 5,bar
